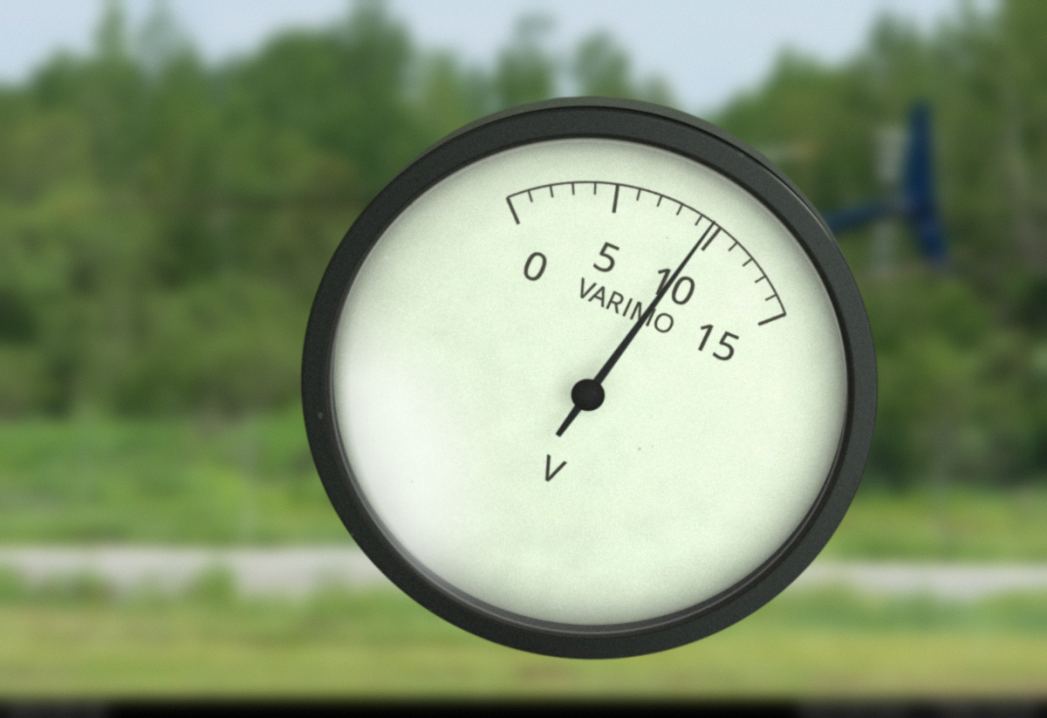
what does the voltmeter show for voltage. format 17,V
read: 9.5,V
